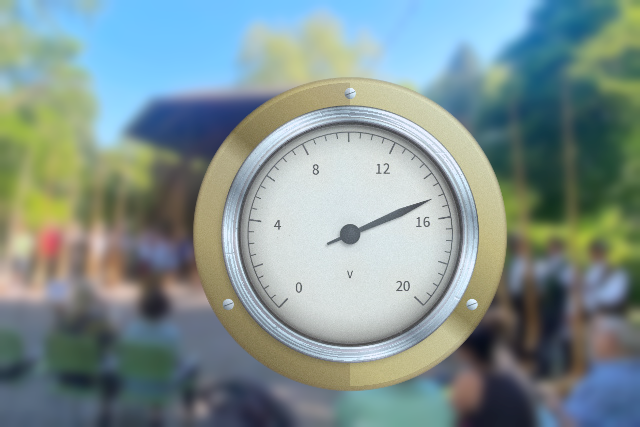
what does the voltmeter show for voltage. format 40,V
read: 15,V
